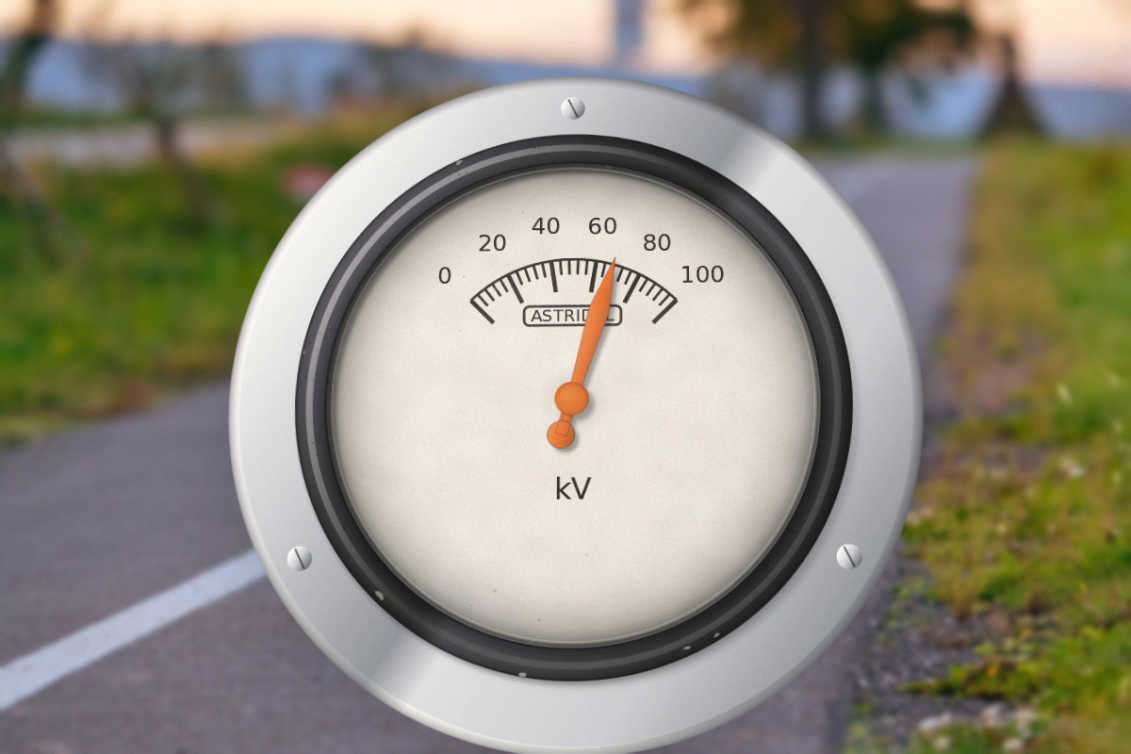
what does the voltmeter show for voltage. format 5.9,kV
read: 68,kV
